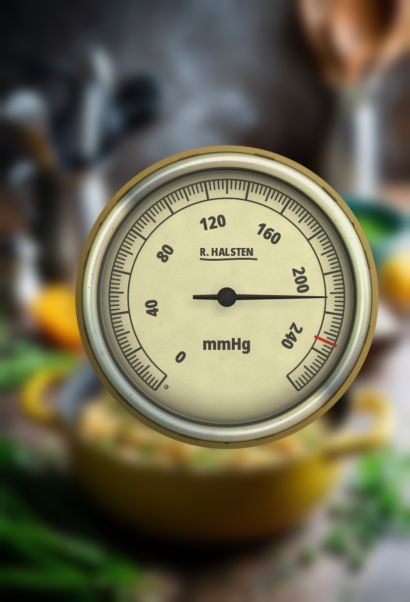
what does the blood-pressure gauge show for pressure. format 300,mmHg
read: 212,mmHg
